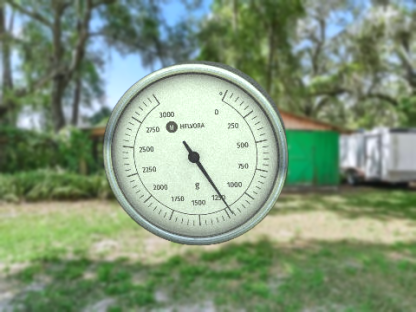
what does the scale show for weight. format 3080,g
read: 1200,g
